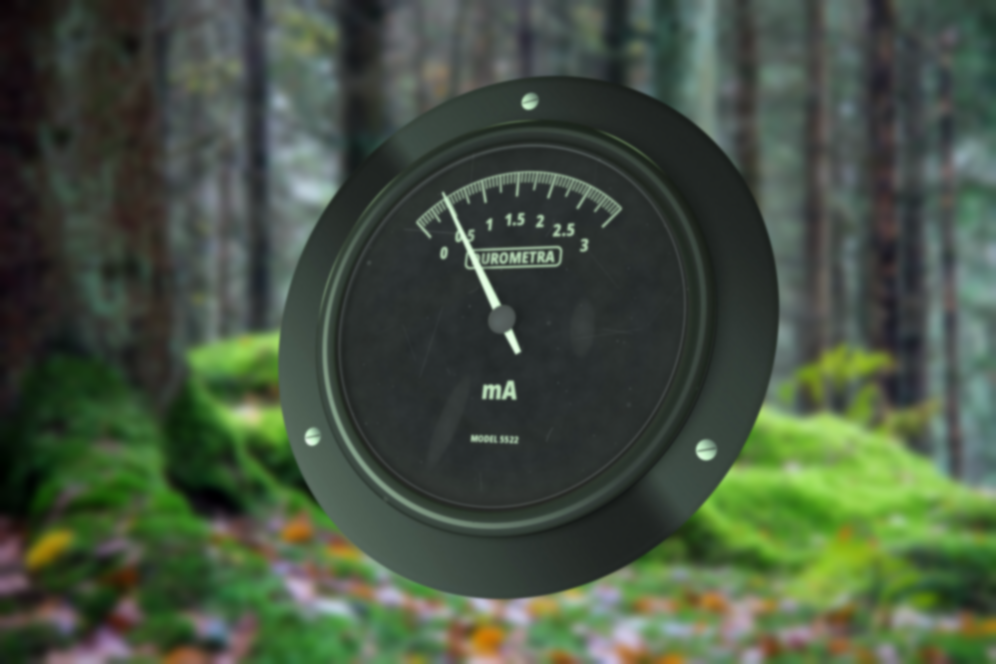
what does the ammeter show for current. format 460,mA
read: 0.5,mA
